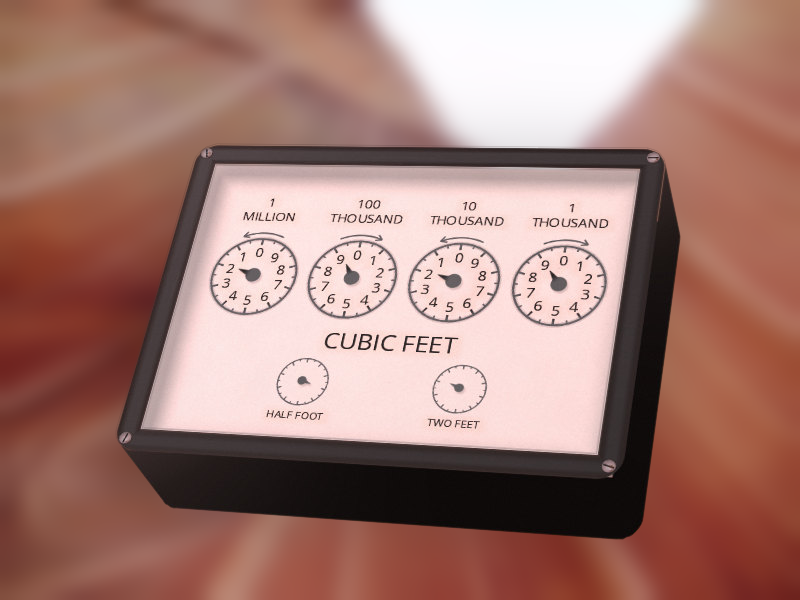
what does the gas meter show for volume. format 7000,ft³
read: 191900,ft³
